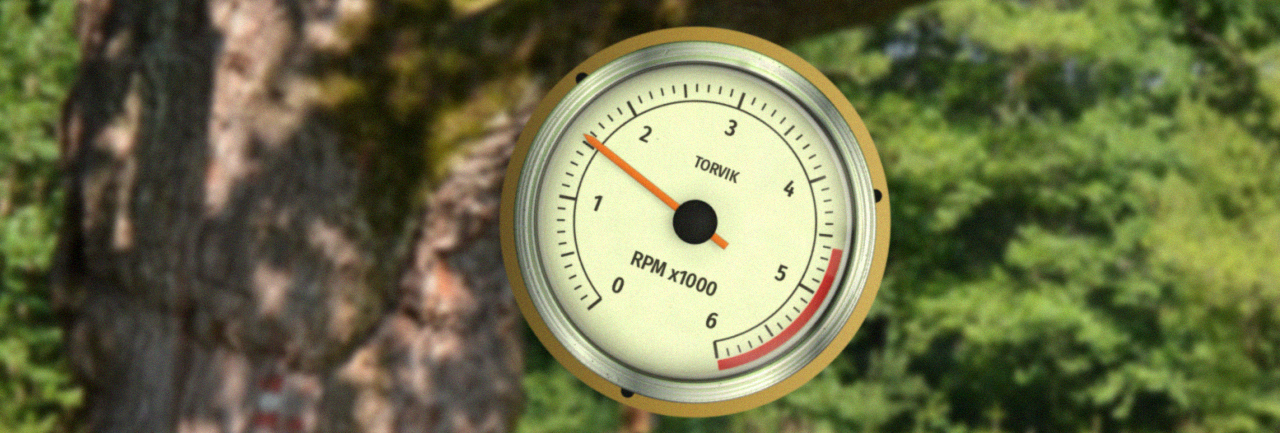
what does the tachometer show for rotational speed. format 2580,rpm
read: 1550,rpm
